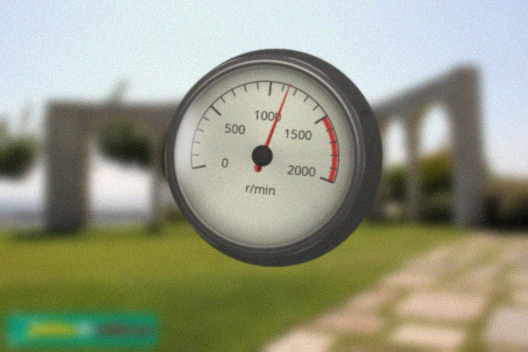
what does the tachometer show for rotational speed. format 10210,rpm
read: 1150,rpm
